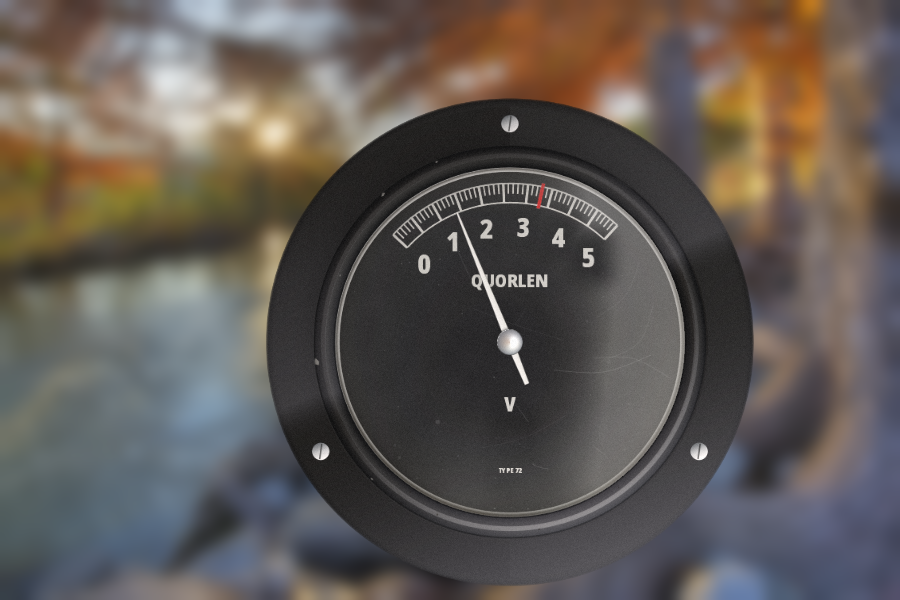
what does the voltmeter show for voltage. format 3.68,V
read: 1.4,V
